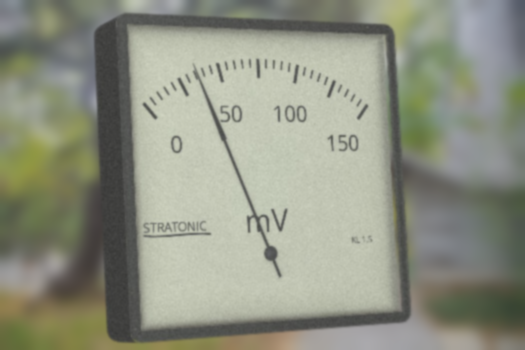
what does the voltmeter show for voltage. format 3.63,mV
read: 35,mV
